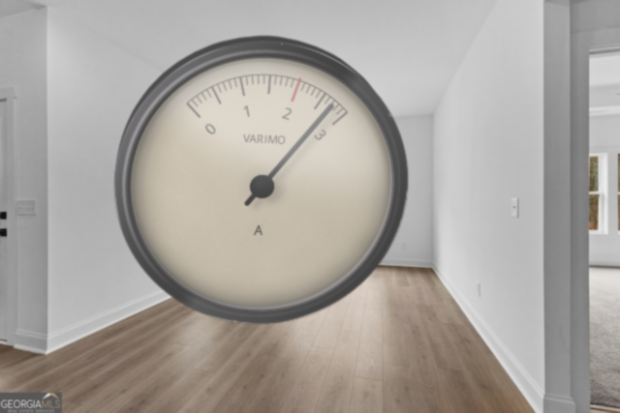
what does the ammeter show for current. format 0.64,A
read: 2.7,A
